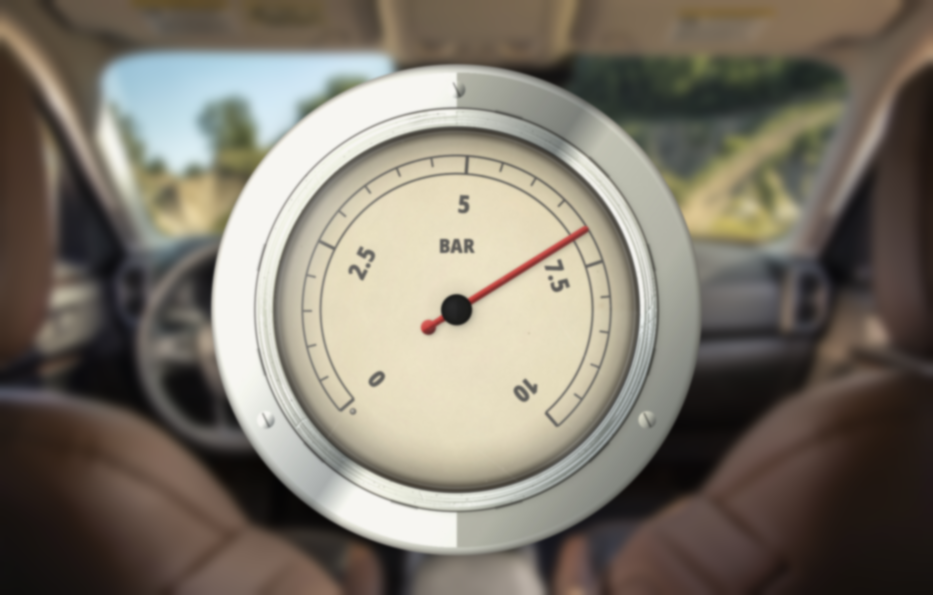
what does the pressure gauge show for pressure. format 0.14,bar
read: 7,bar
